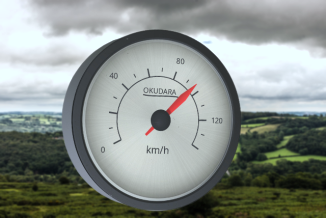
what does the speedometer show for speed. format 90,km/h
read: 95,km/h
